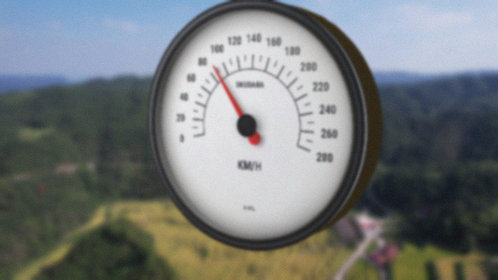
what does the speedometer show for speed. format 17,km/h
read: 90,km/h
